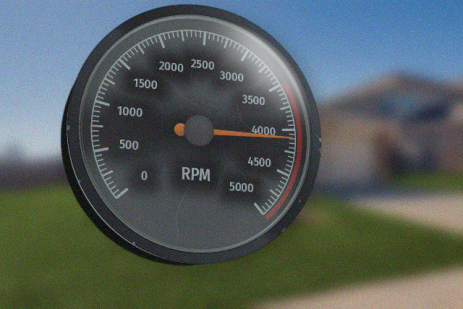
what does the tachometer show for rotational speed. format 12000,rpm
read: 4100,rpm
